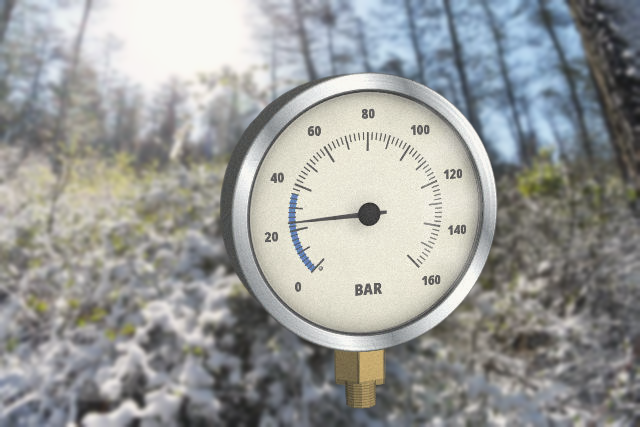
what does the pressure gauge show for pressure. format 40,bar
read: 24,bar
